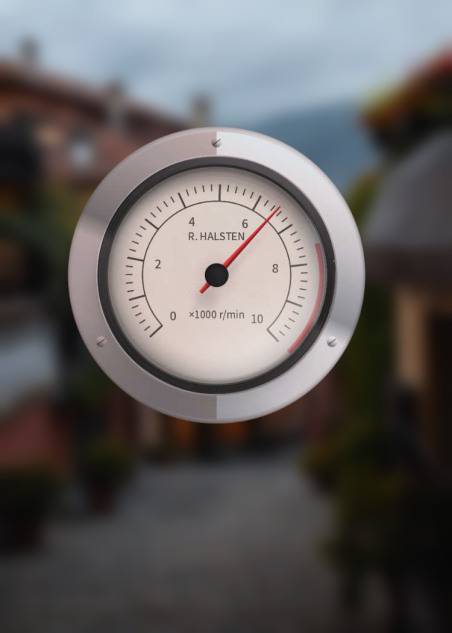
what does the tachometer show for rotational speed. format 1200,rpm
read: 6500,rpm
